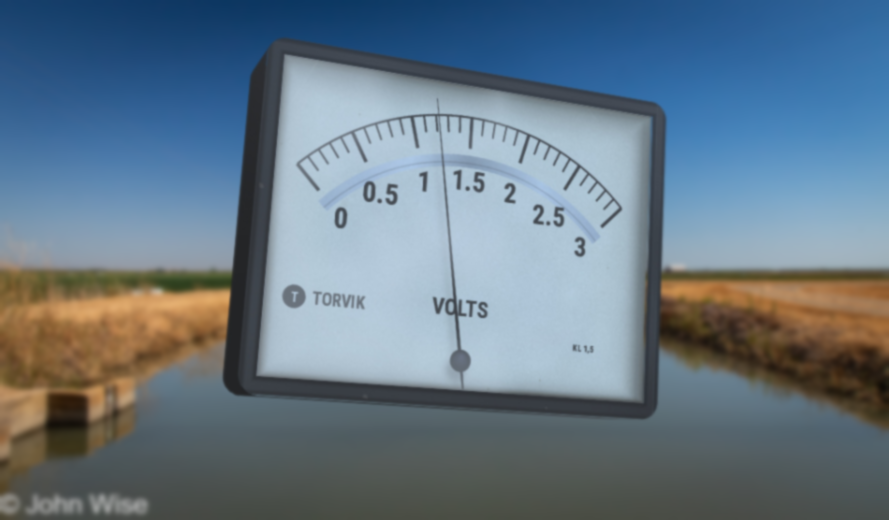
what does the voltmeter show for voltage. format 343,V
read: 1.2,V
